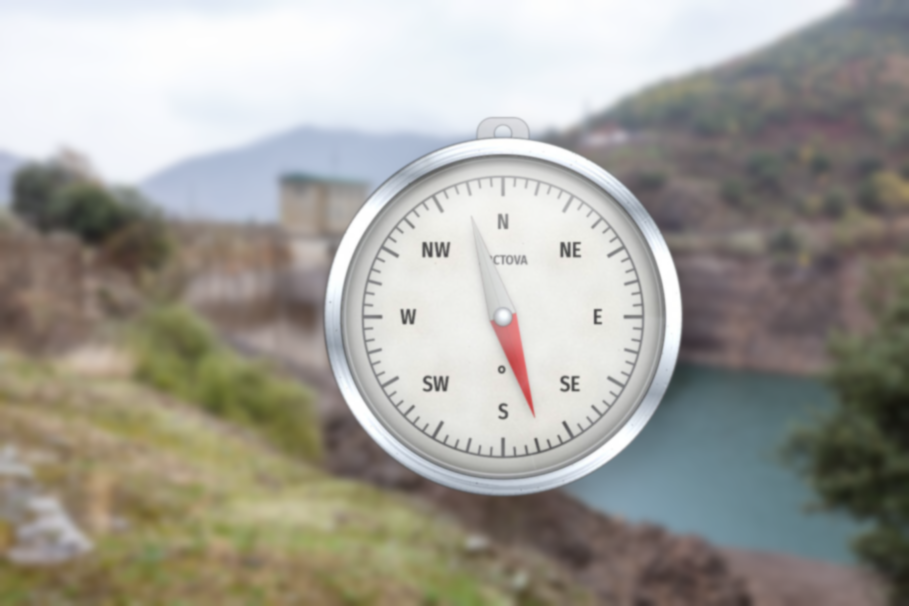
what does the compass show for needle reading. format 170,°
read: 162.5,°
